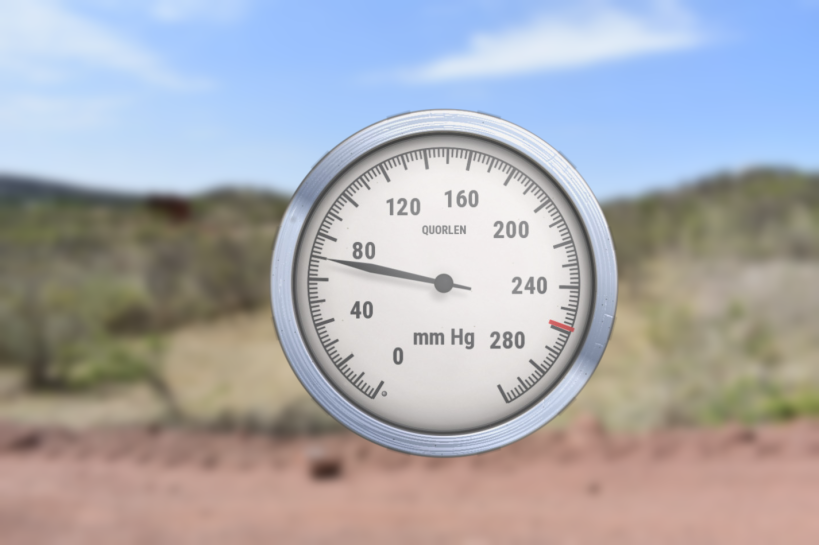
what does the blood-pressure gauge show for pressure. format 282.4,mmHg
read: 70,mmHg
